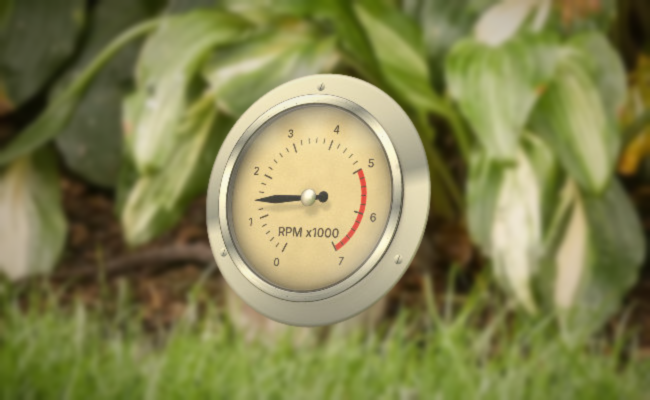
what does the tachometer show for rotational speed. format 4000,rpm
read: 1400,rpm
